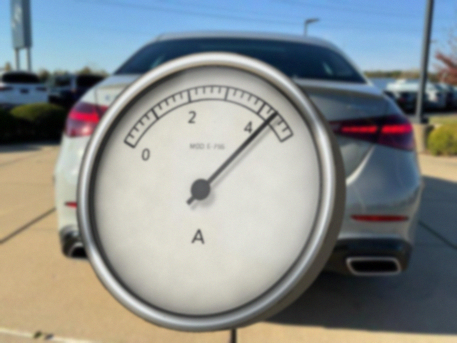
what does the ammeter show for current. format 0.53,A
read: 4.4,A
